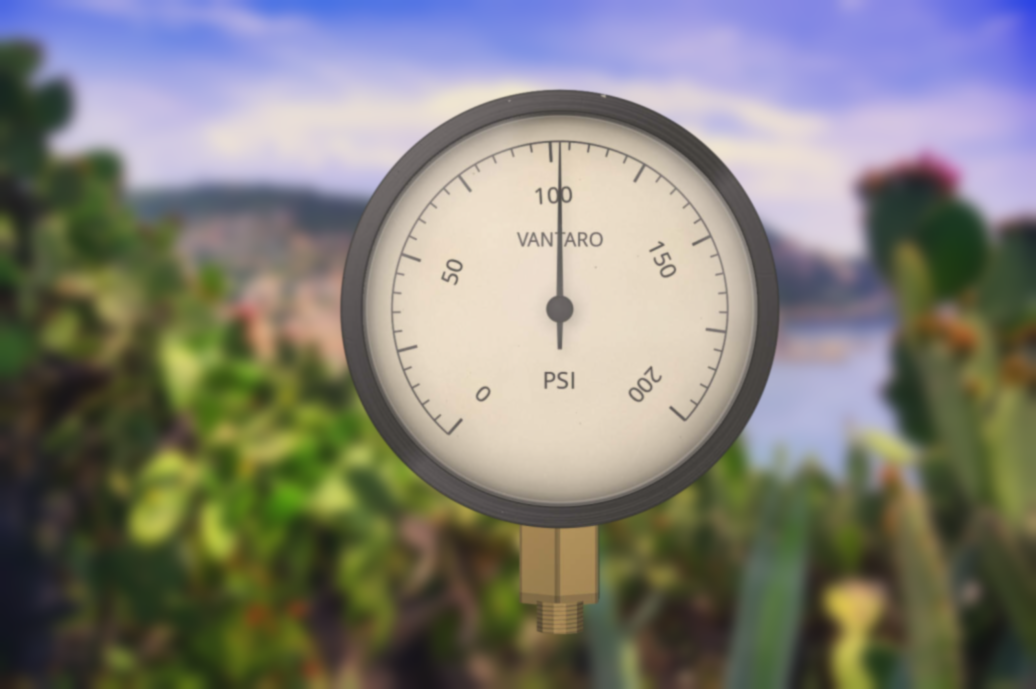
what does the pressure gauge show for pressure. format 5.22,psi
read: 102.5,psi
